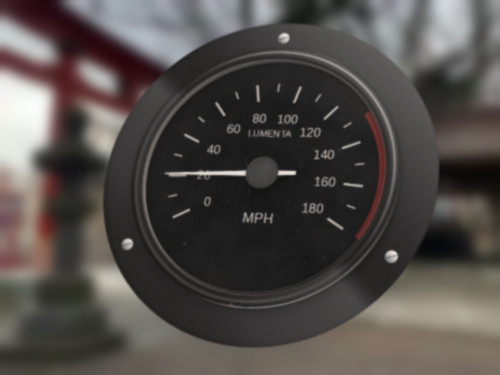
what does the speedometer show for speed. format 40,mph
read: 20,mph
